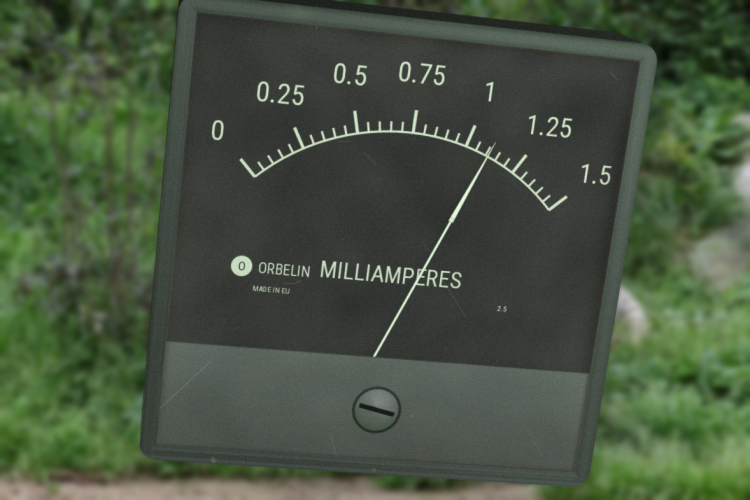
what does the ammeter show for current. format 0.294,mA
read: 1.1,mA
